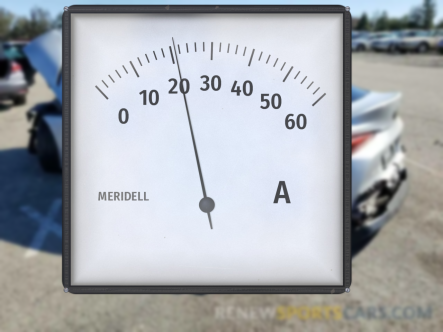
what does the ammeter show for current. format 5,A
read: 21,A
